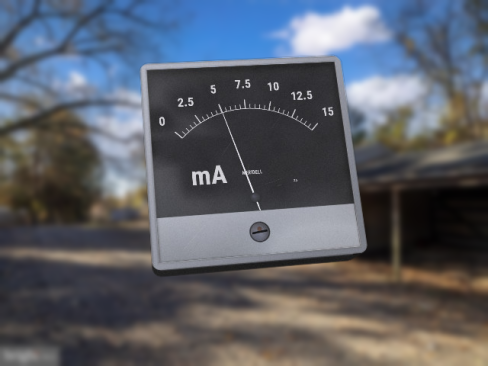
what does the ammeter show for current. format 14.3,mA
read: 5,mA
